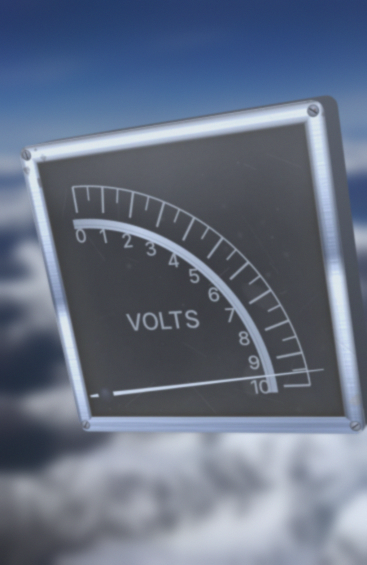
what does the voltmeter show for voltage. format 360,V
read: 9.5,V
